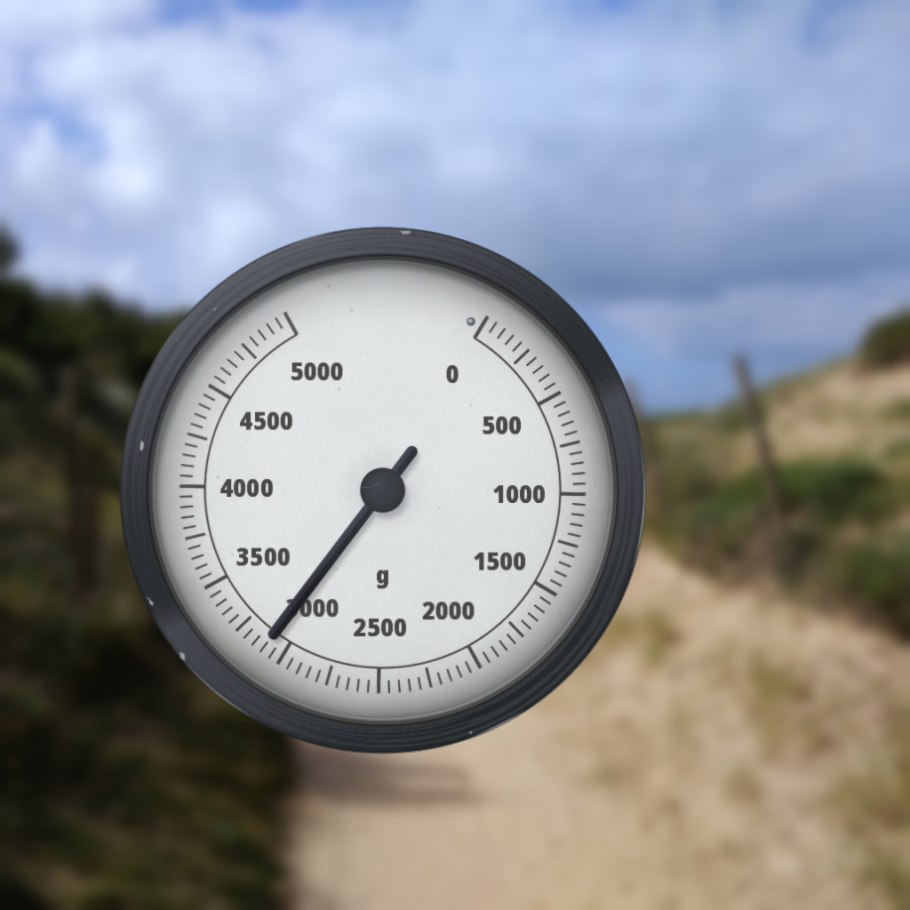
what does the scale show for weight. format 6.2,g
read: 3100,g
